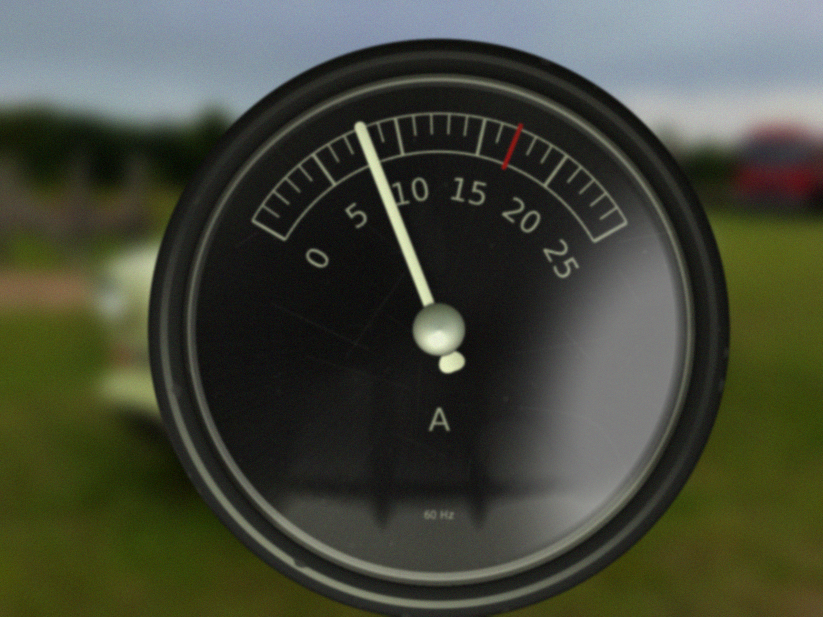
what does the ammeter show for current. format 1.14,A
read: 8,A
